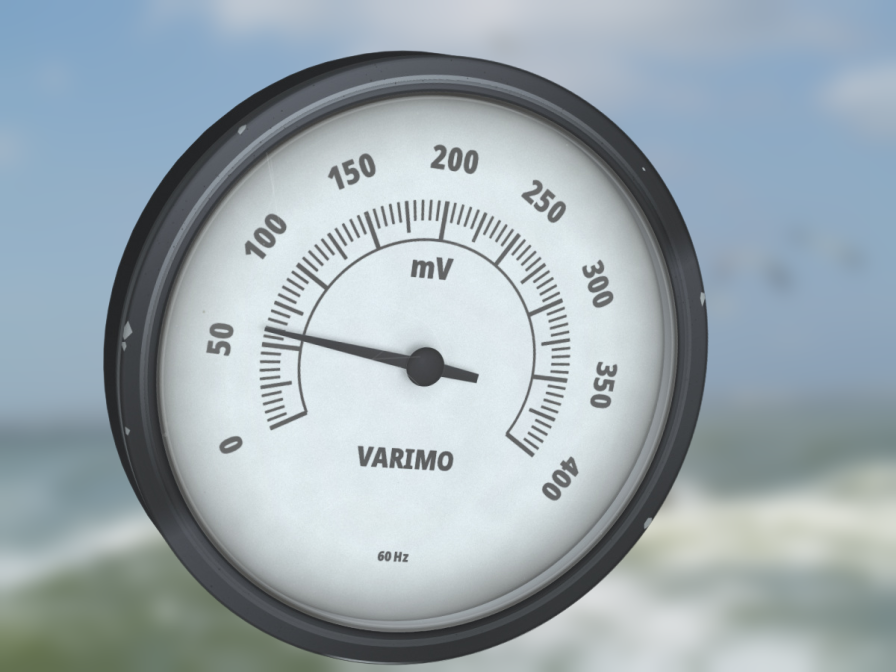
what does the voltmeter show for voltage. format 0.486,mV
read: 60,mV
